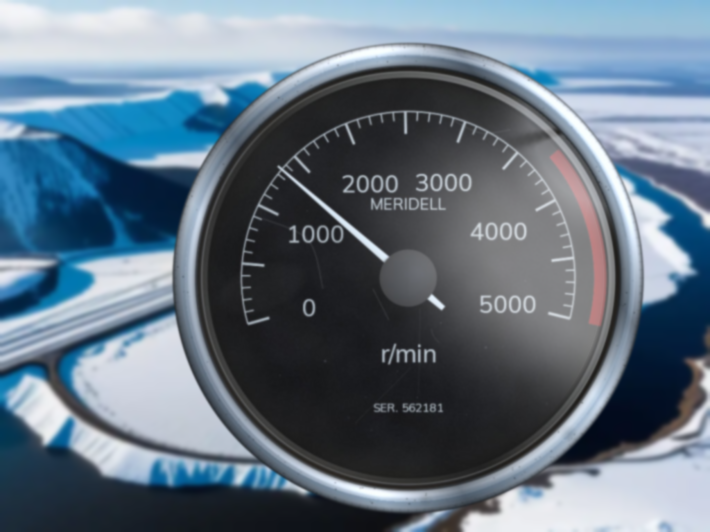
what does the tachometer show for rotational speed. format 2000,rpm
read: 1350,rpm
